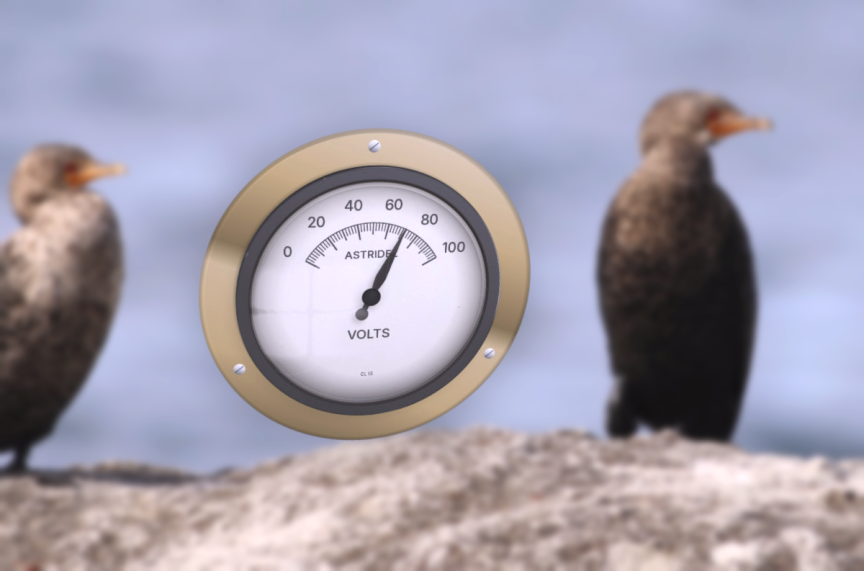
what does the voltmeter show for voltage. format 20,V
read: 70,V
